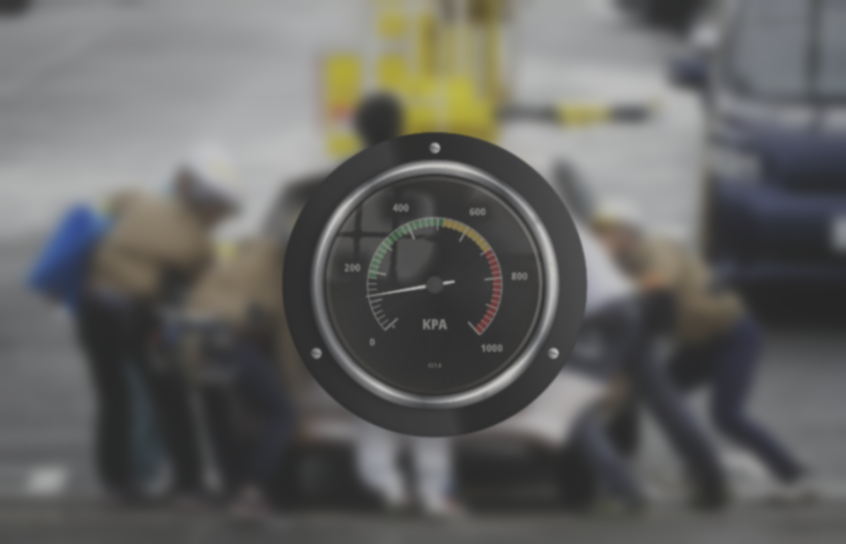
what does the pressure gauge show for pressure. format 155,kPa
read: 120,kPa
